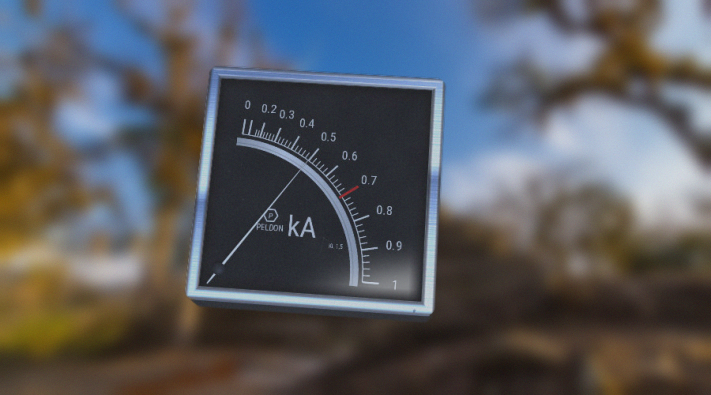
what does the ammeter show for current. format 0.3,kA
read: 0.5,kA
